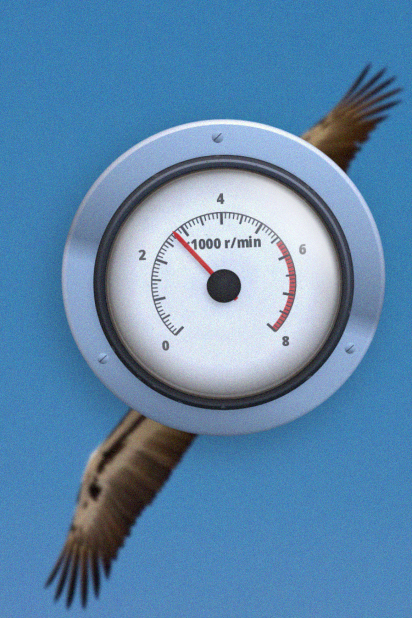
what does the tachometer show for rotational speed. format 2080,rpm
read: 2800,rpm
